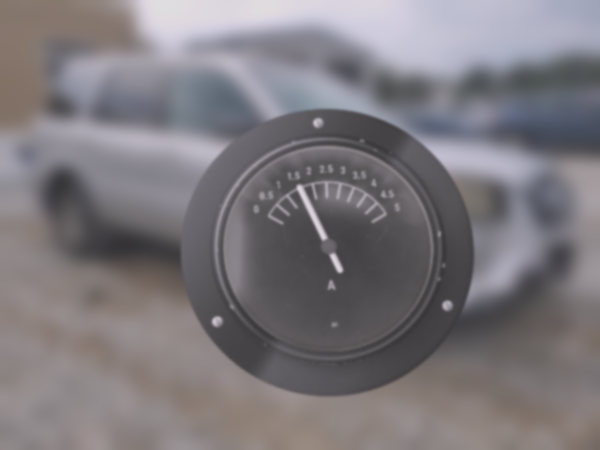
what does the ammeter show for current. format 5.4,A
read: 1.5,A
